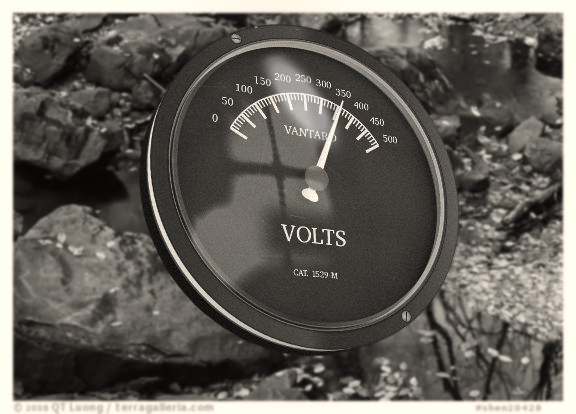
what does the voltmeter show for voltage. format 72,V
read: 350,V
